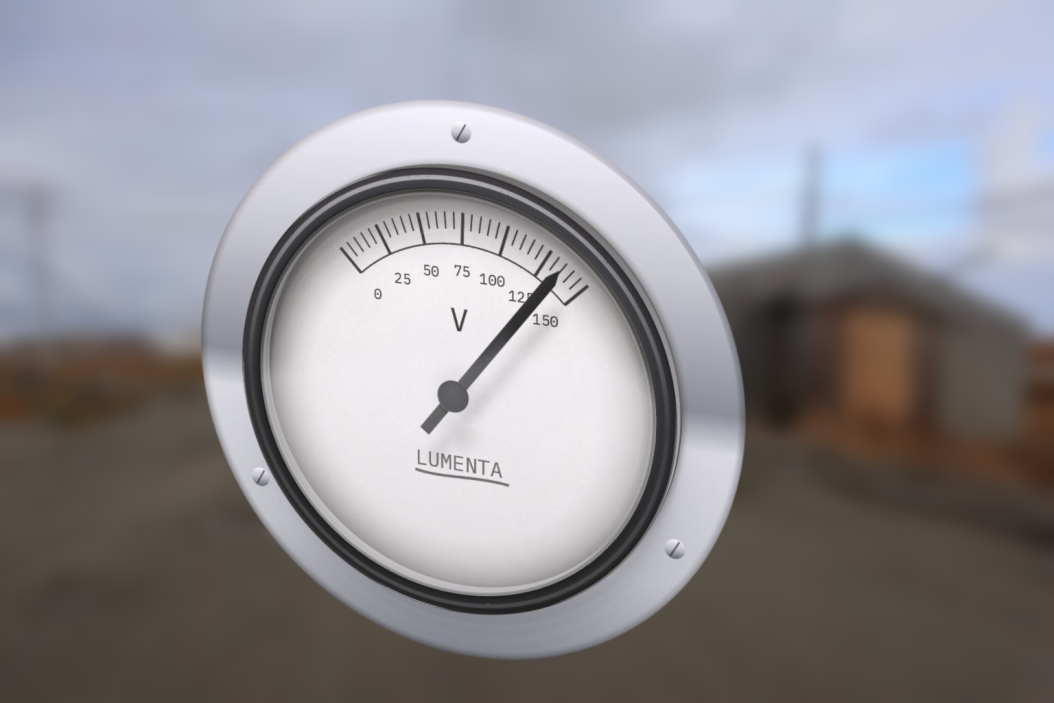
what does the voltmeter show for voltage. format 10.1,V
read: 135,V
